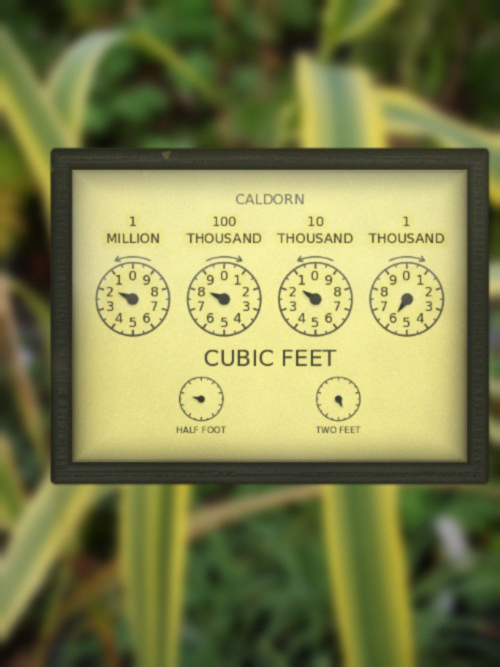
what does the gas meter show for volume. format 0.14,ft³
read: 181600,ft³
